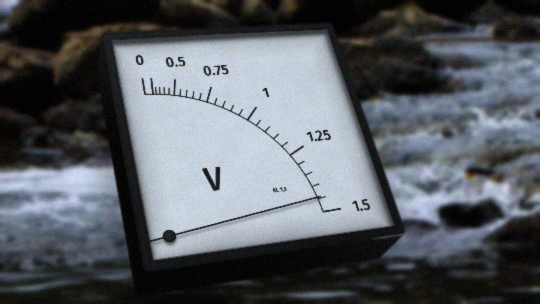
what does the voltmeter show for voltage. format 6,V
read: 1.45,V
